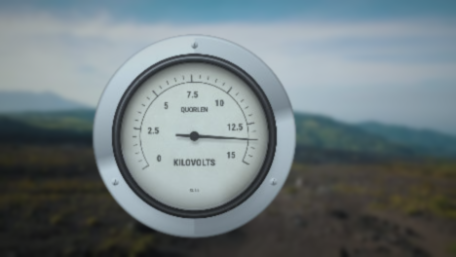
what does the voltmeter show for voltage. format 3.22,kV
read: 13.5,kV
